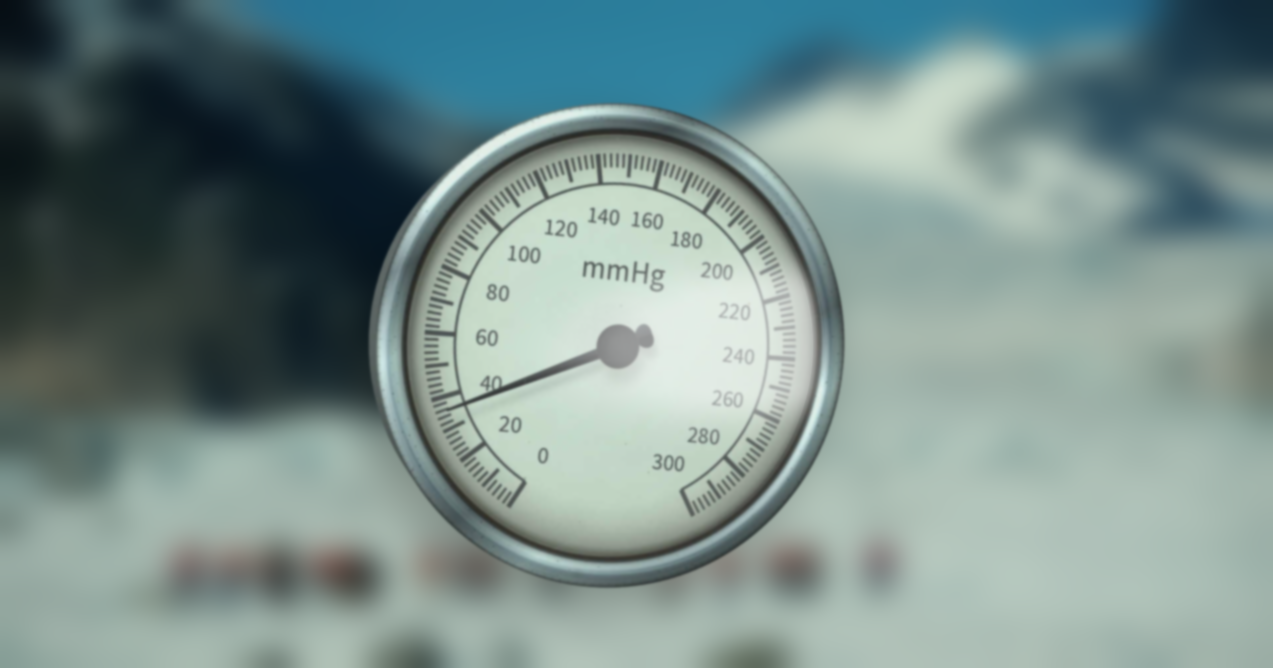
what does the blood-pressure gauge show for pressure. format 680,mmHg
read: 36,mmHg
